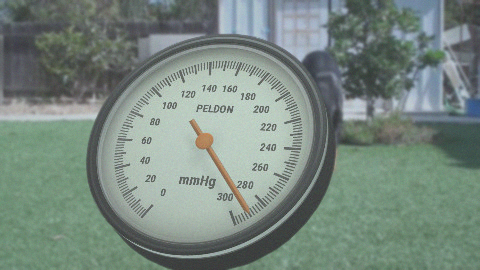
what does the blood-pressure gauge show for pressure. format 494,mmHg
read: 290,mmHg
